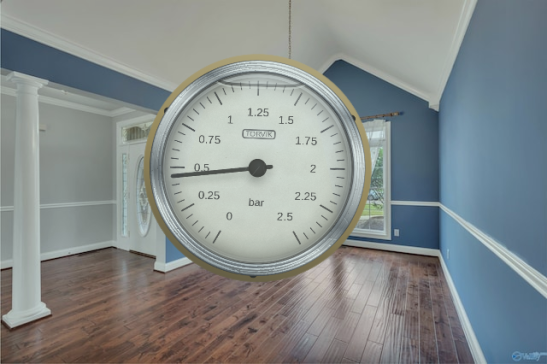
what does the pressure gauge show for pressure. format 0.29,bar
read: 0.45,bar
